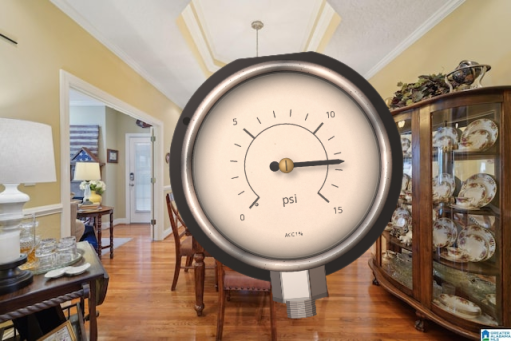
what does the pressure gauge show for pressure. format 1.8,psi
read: 12.5,psi
